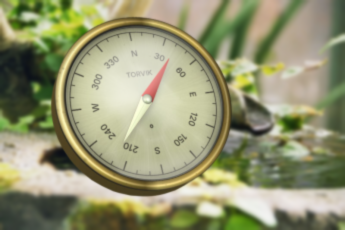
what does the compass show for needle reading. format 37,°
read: 40,°
